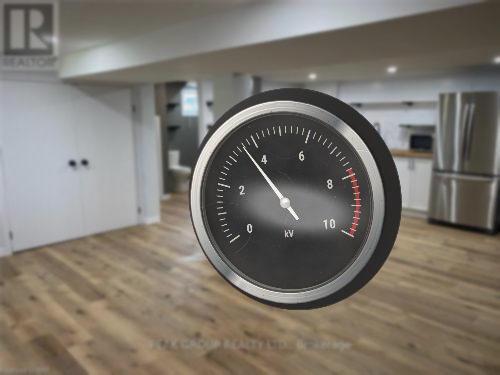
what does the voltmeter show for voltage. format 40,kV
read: 3.6,kV
